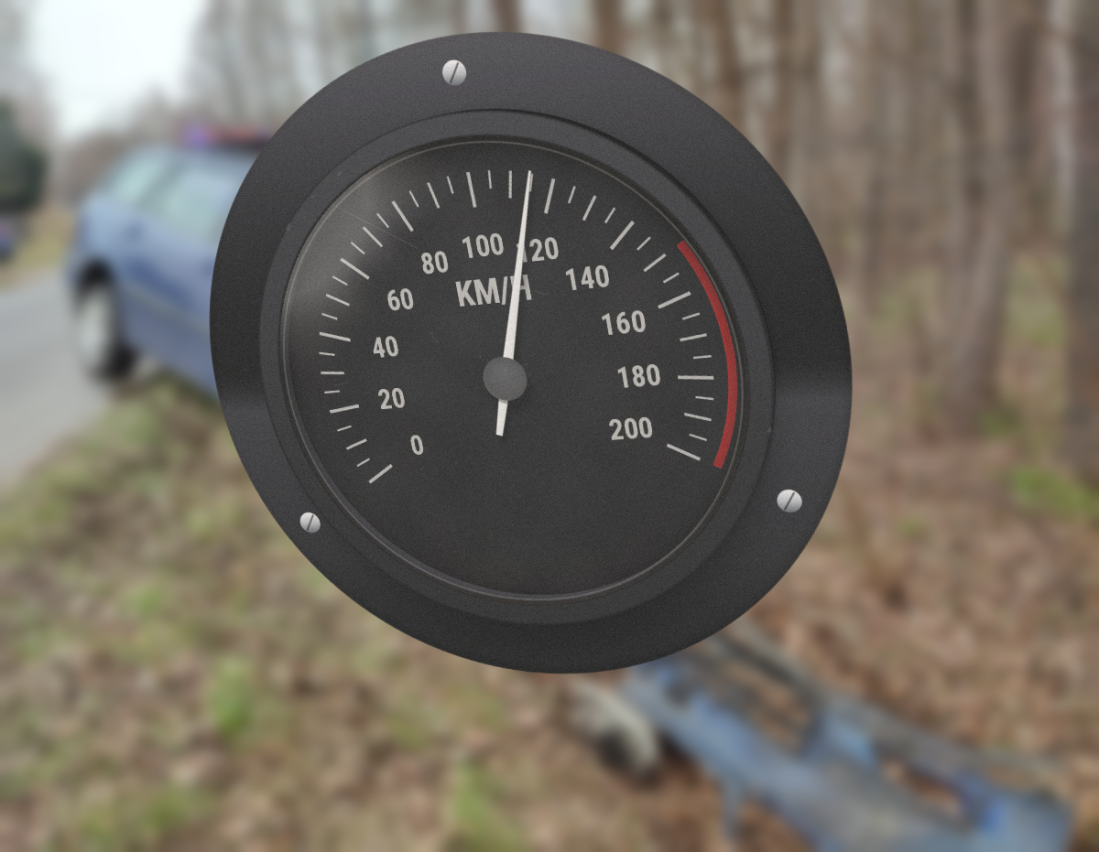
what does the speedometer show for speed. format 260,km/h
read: 115,km/h
